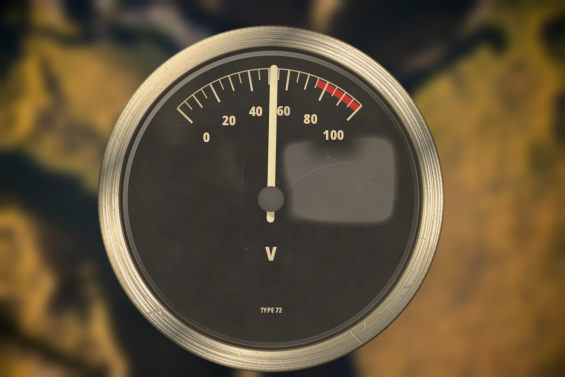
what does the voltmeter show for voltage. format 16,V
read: 52.5,V
